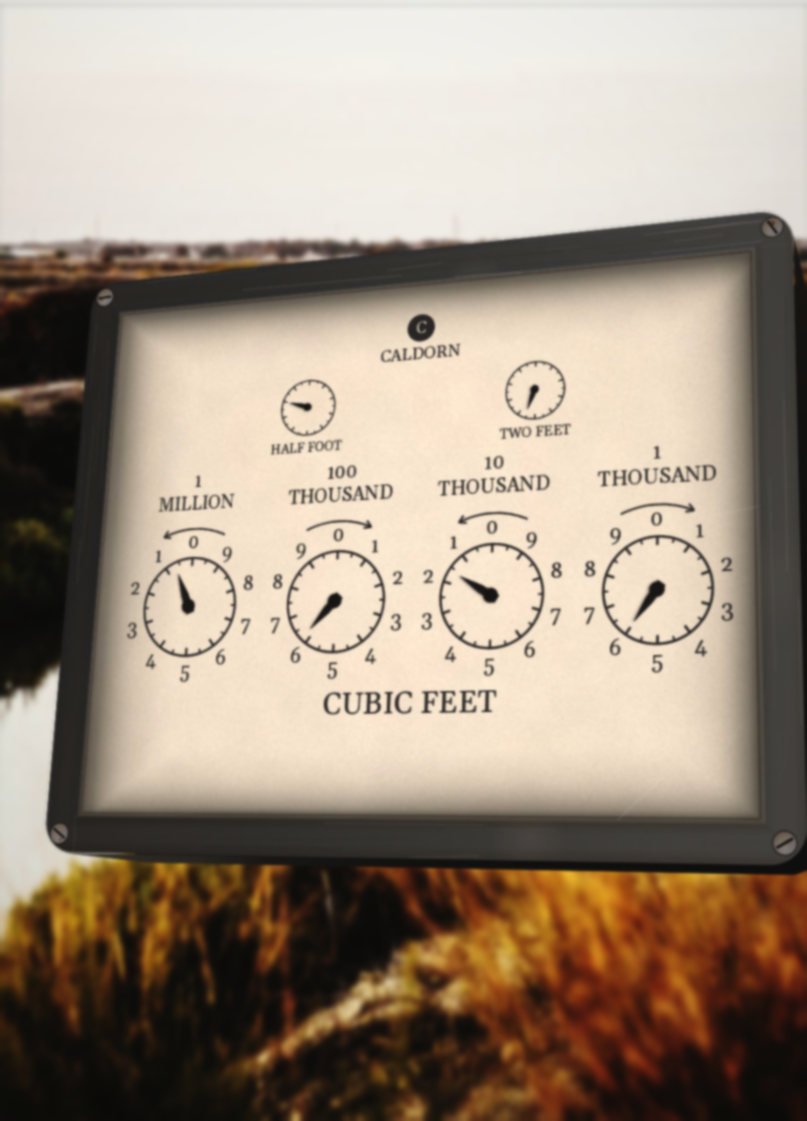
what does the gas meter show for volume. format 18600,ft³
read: 61600,ft³
